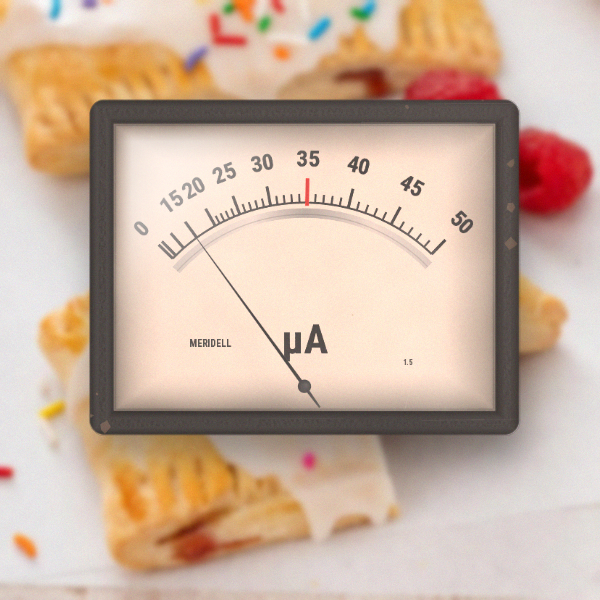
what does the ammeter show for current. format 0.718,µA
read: 15,µA
